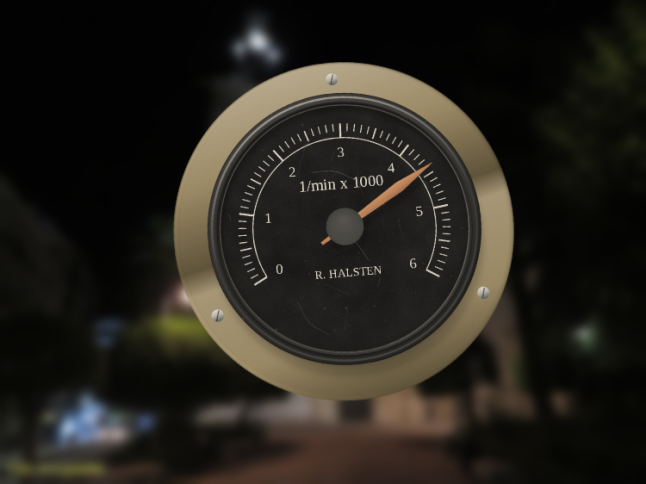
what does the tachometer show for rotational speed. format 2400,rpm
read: 4400,rpm
